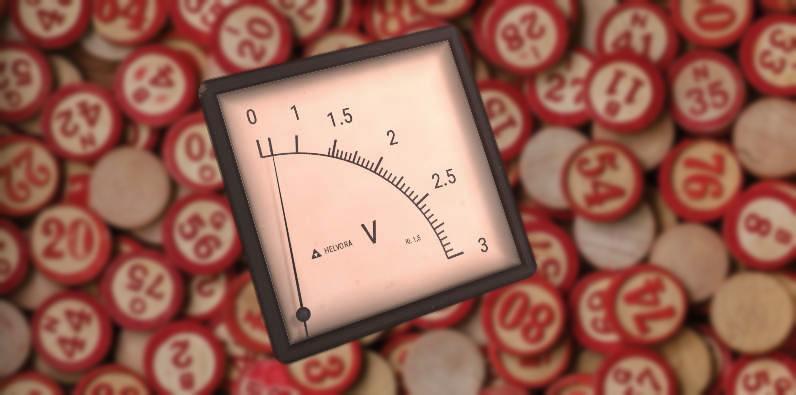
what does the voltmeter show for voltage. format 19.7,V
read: 0.5,V
